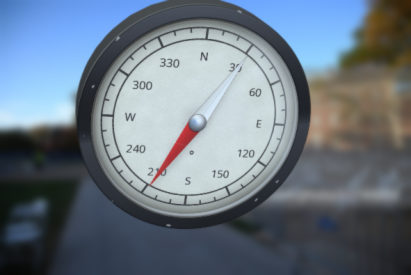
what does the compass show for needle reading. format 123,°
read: 210,°
